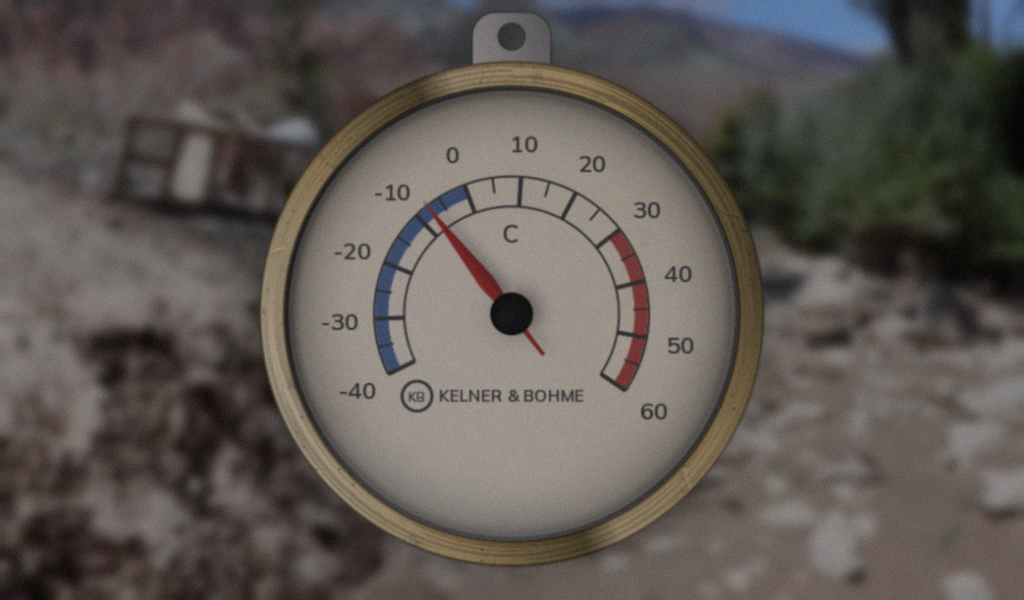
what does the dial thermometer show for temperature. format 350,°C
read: -7.5,°C
